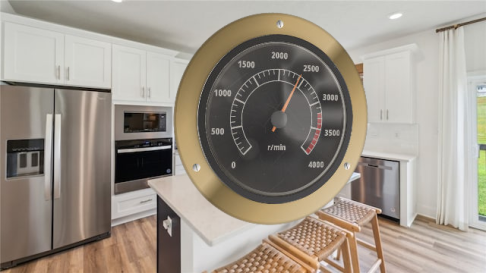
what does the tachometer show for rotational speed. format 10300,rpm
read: 2400,rpm
